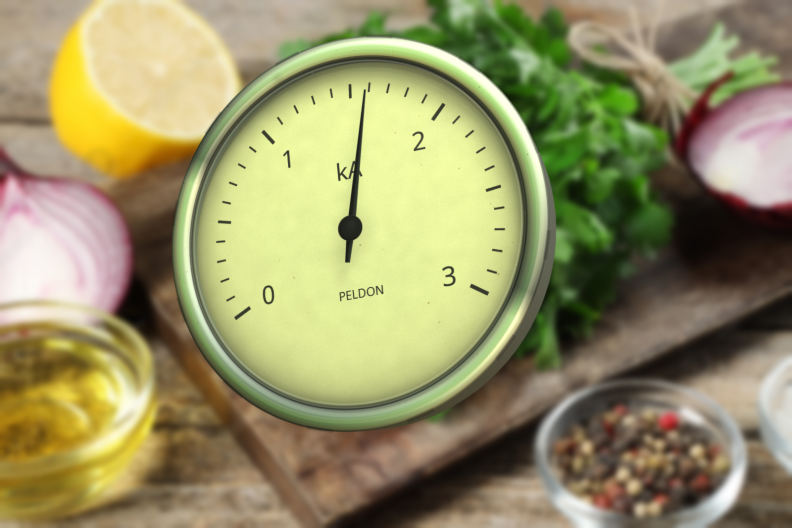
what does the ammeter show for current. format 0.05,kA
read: 1.6,kA
